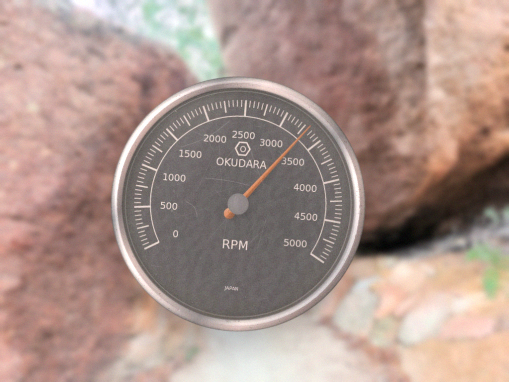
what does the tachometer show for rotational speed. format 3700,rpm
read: 3300,rpm
